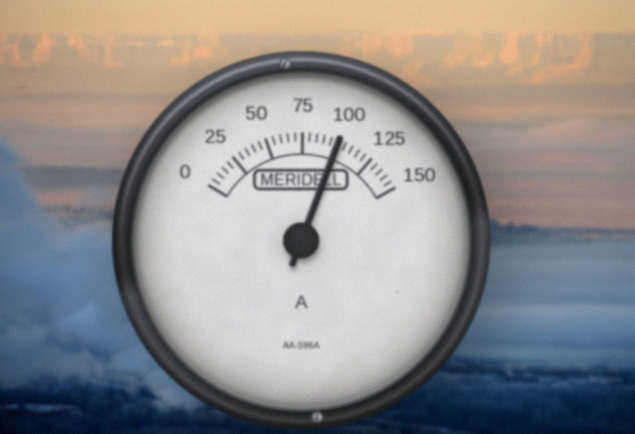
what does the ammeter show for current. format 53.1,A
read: 100,A
